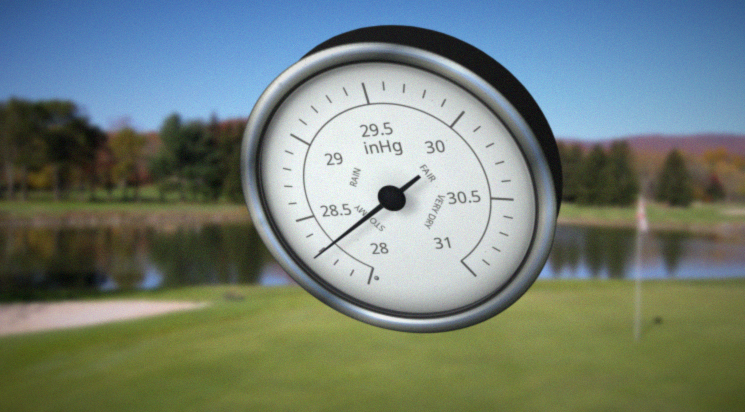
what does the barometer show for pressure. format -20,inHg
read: 28.3,inHg
